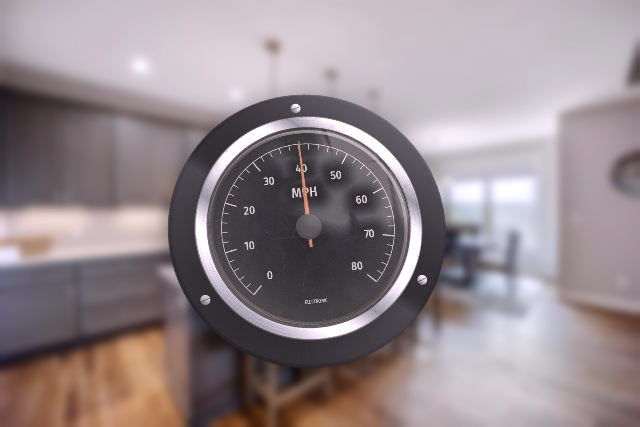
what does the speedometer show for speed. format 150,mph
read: 40,mph
